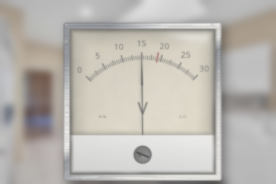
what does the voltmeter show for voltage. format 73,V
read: 15,V
